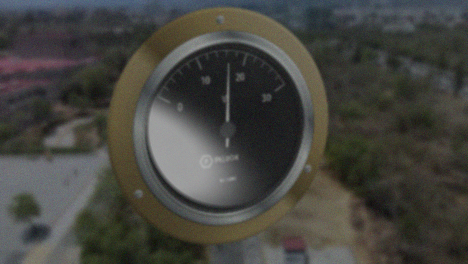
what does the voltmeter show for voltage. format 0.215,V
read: 16,V
